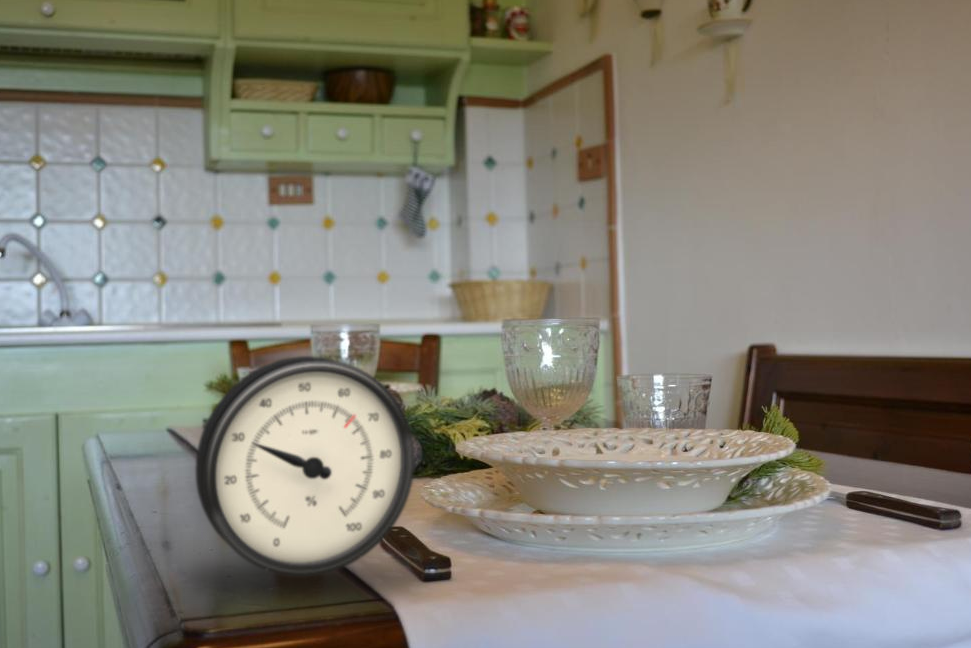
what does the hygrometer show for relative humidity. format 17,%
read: 30,%
